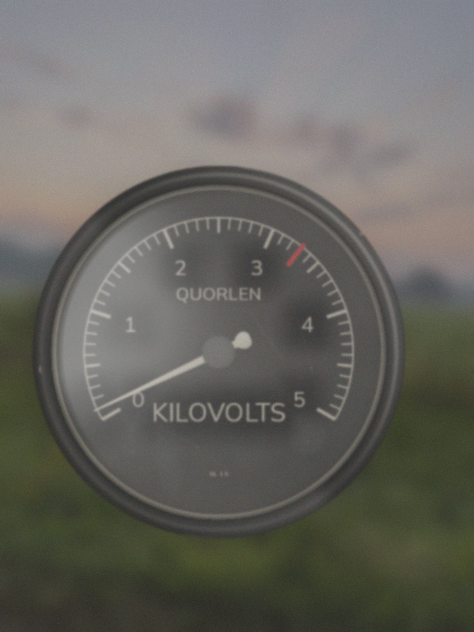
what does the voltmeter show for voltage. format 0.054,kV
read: 0.1,kV
